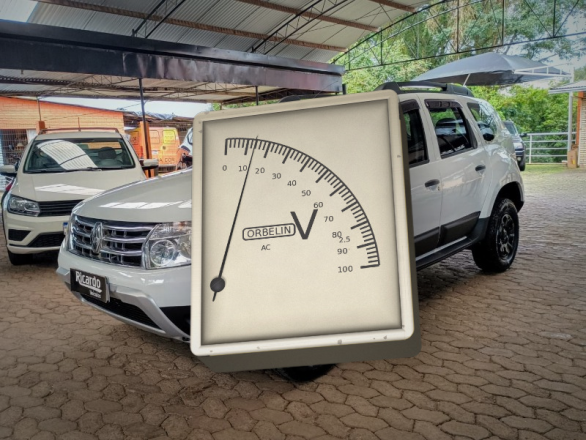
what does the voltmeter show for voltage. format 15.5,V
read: 14,V
